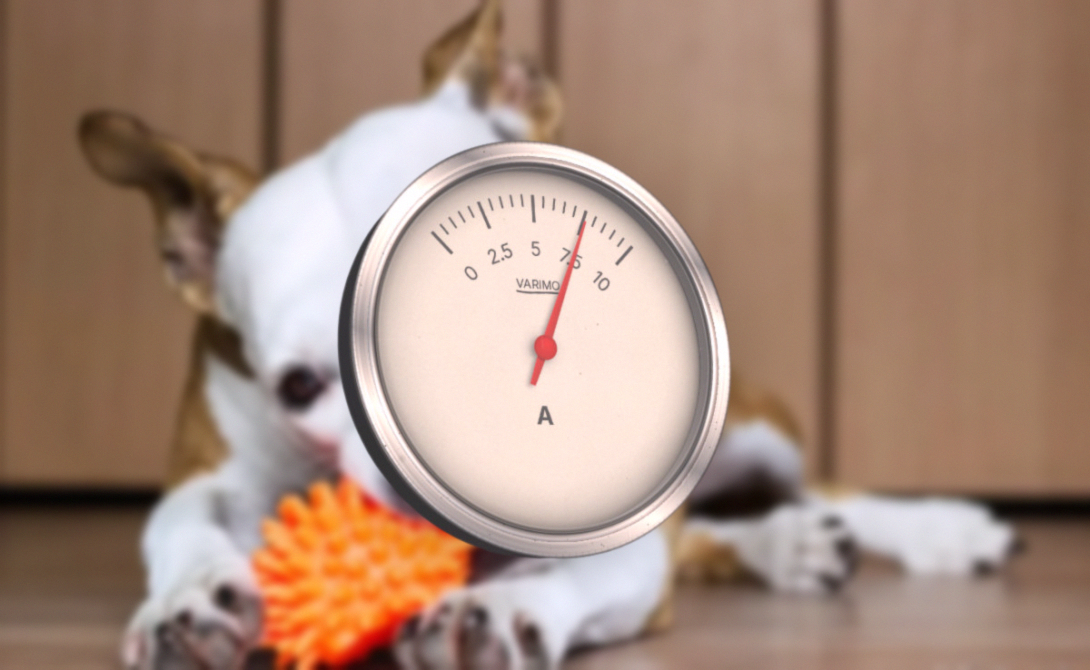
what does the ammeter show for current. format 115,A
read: 7.5,A
